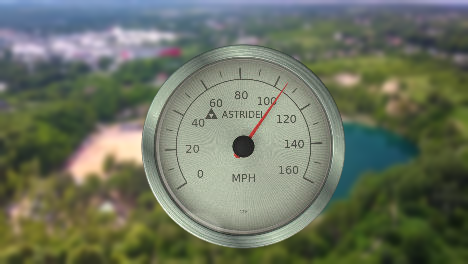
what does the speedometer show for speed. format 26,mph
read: 105,mph
